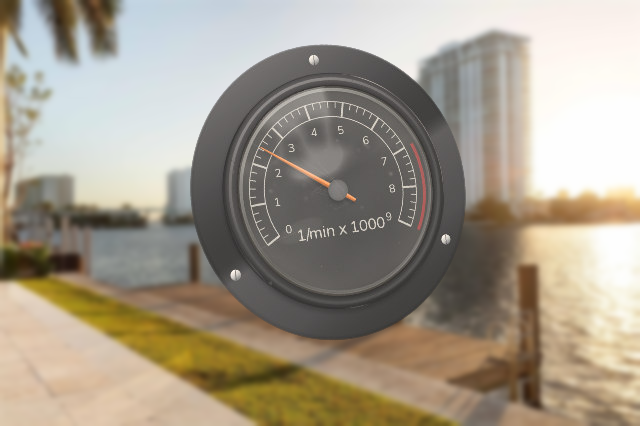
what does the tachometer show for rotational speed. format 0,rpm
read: 2400,rpm
